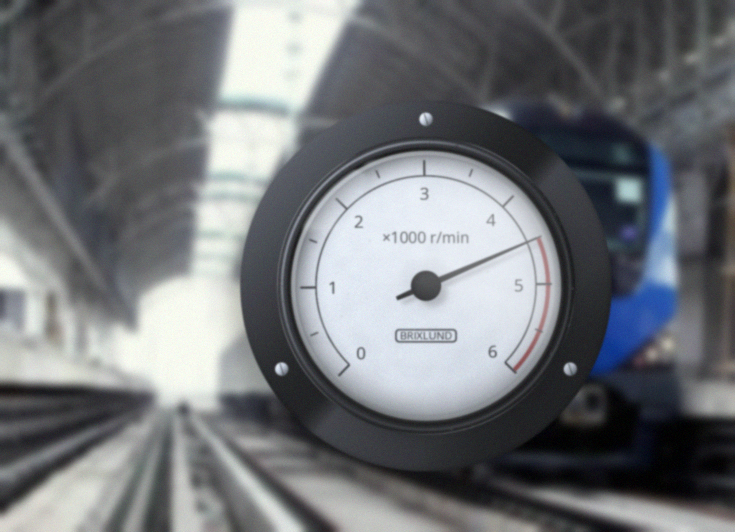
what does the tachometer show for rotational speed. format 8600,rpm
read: 4500,rpm
